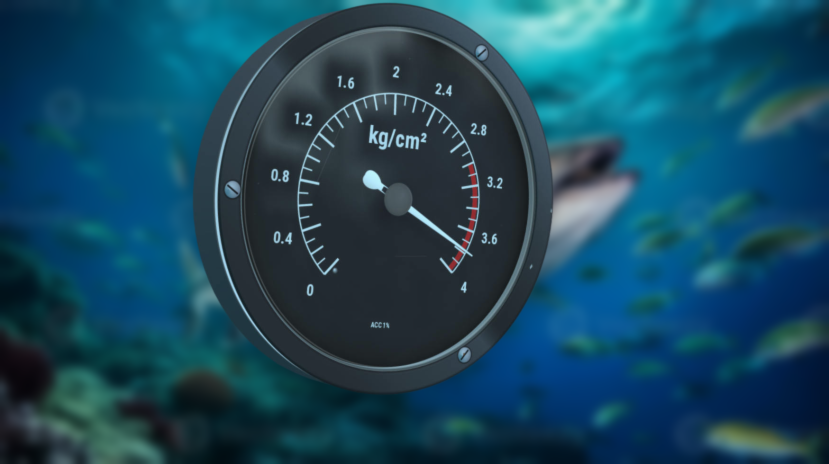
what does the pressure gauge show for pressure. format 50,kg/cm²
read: 3.8,kg/cm²
